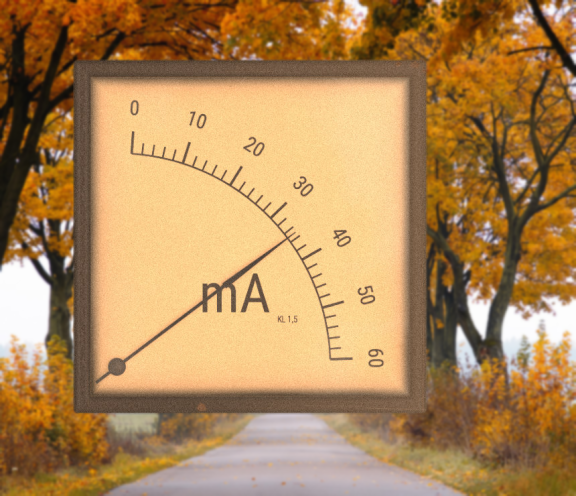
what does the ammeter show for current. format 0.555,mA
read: 35,mA
